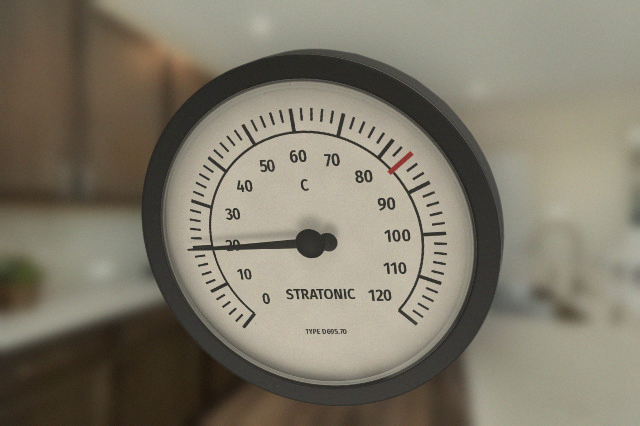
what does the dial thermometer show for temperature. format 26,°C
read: 20,°C
